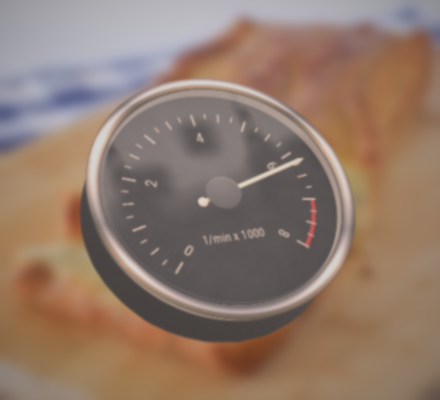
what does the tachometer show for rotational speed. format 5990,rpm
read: 6250,rpm
